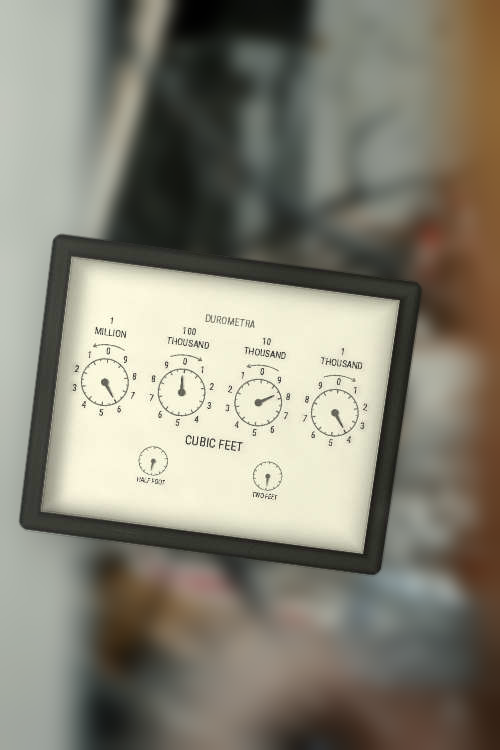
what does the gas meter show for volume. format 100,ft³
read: 598400,ft³
